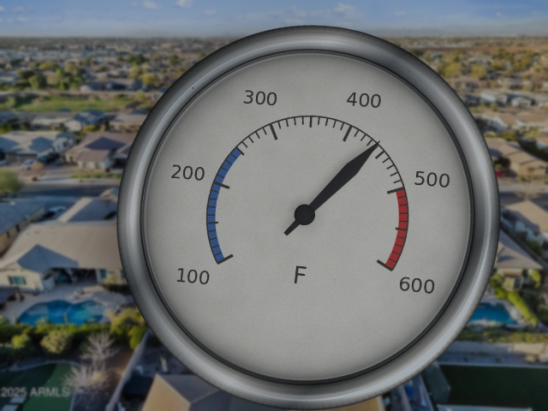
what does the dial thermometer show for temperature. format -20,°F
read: 440,°F
